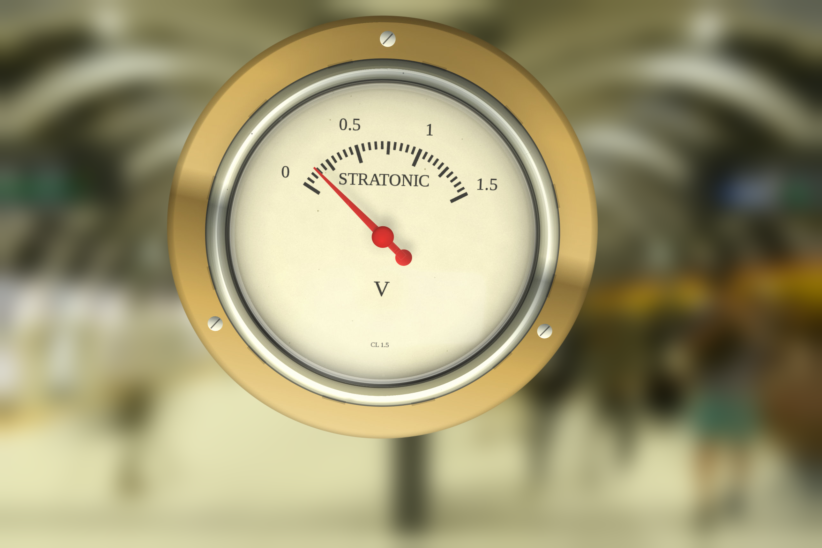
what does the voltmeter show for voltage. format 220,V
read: 0.15,V
